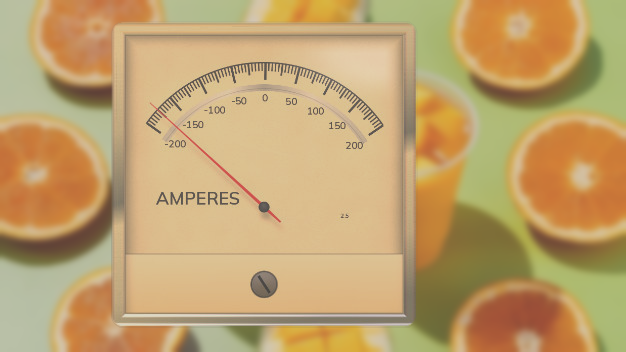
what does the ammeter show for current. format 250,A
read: -175,A
